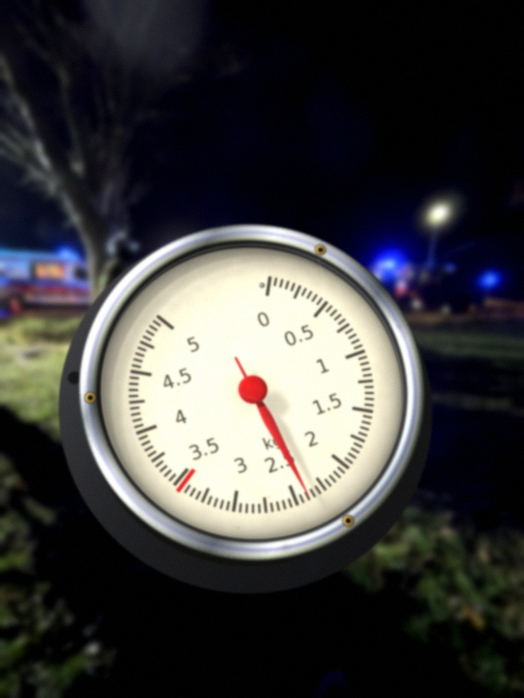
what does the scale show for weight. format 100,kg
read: 2.4,kg
